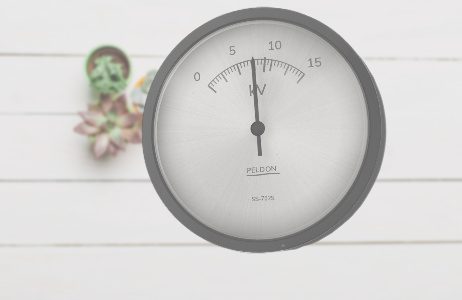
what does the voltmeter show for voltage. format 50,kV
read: 7.5,kV
